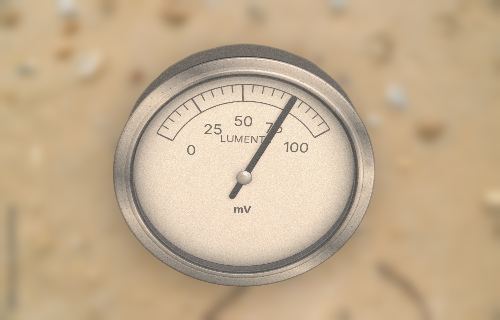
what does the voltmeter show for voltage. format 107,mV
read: 75,mV
